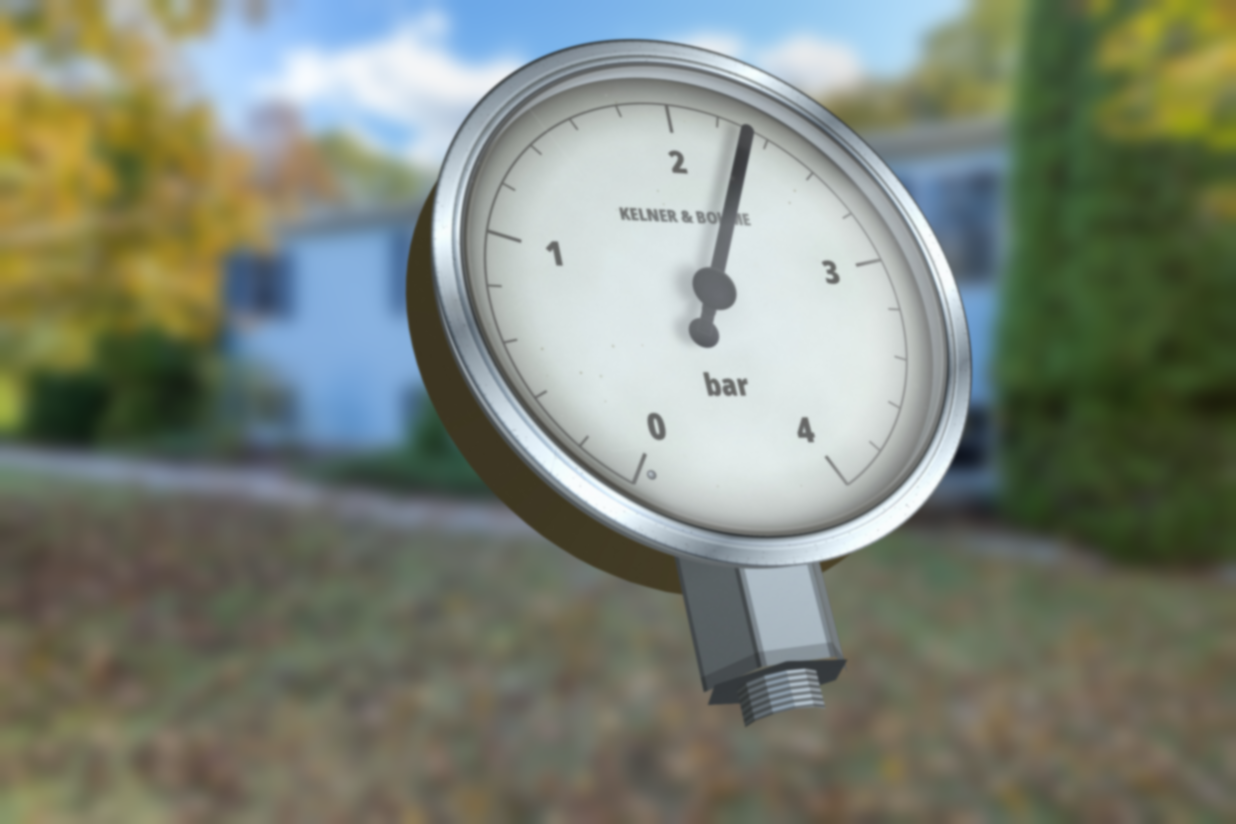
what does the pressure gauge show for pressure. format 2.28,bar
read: 2.3,bar
